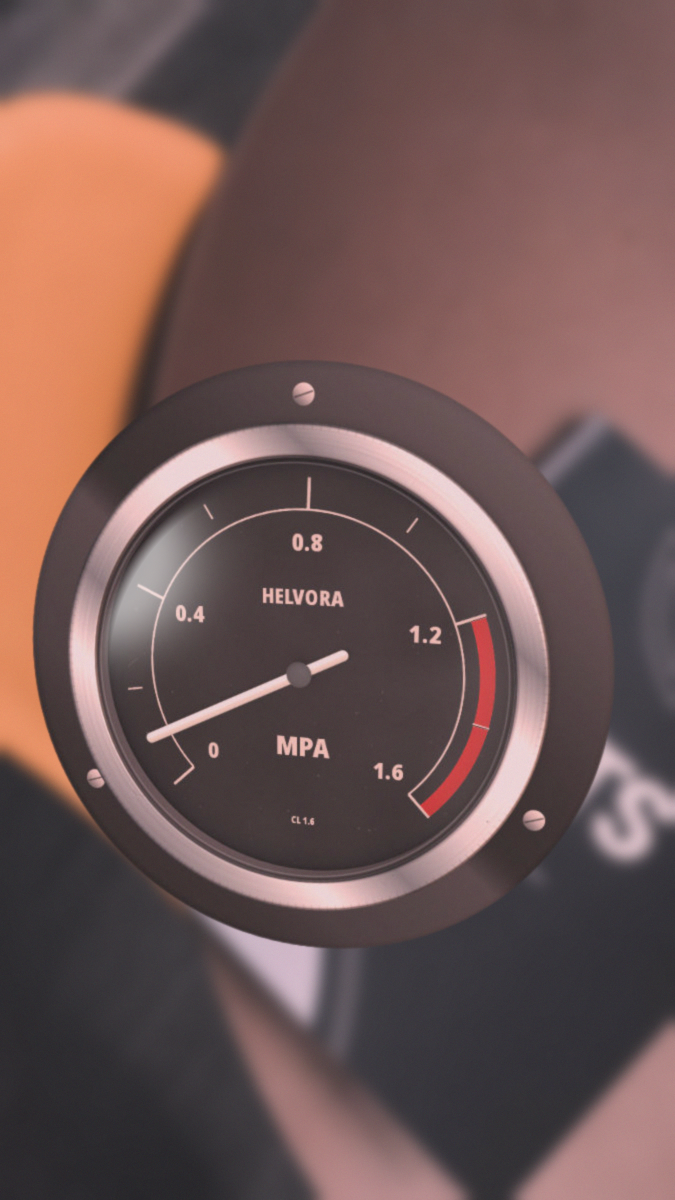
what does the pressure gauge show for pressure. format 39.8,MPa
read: 0.1,MPa
